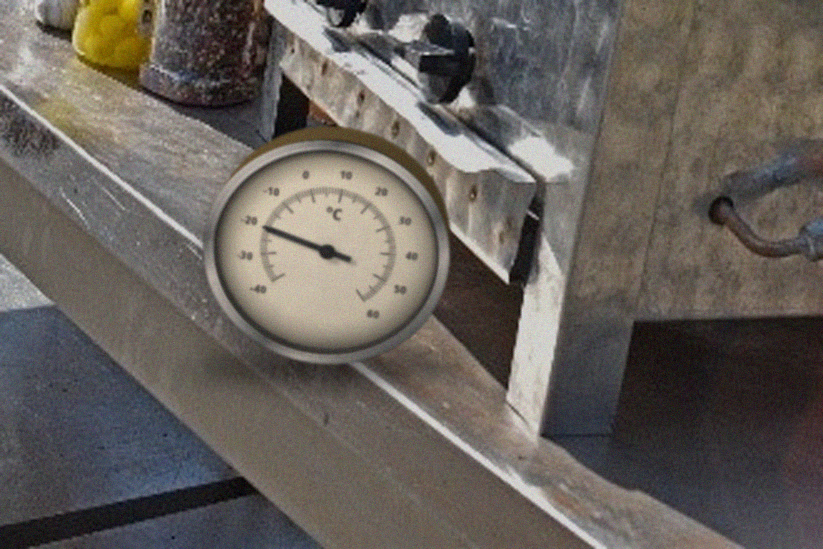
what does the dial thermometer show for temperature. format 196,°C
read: -20,°C
